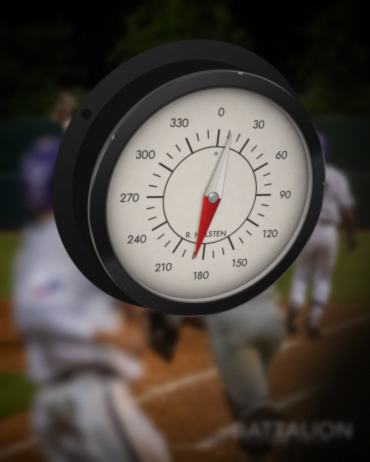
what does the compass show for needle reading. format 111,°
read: 190,°
